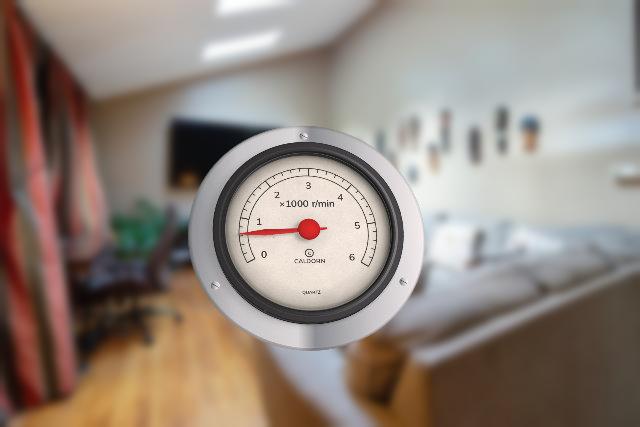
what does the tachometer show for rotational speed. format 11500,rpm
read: 600,rpm
